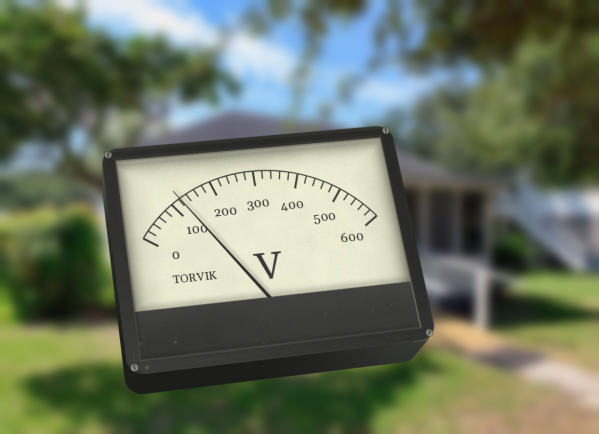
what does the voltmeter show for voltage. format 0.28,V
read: 120,V
